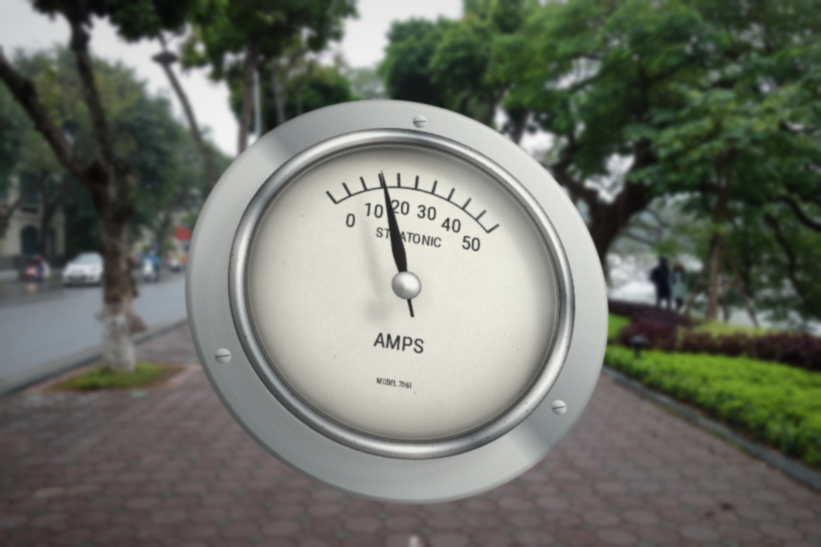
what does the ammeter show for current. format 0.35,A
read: 15,A
